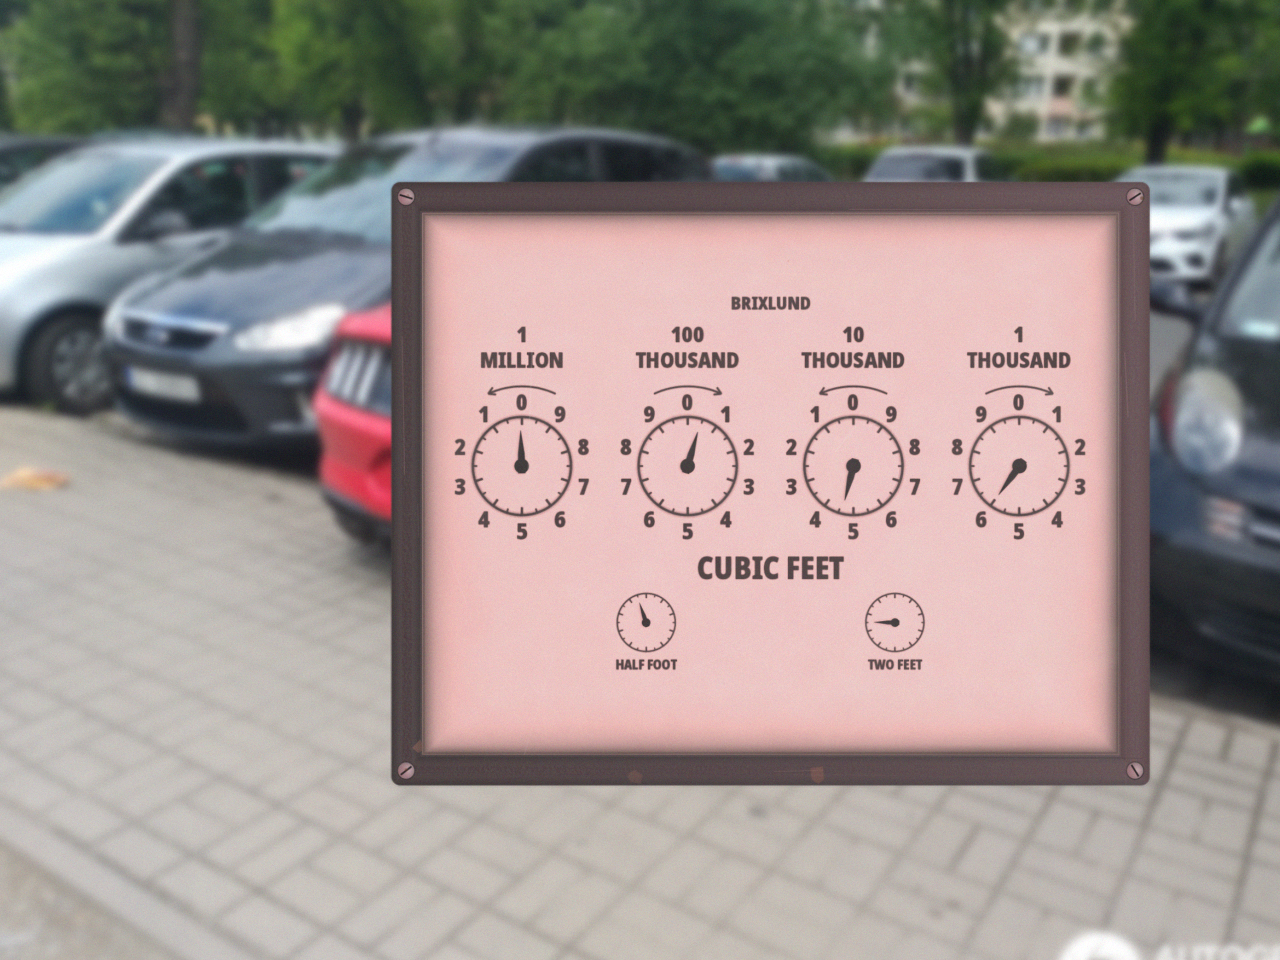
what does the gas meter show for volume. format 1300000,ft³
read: 4600,ft³
